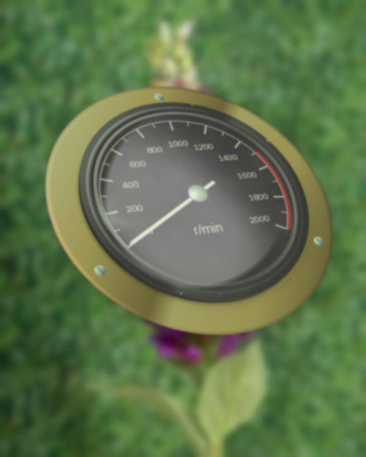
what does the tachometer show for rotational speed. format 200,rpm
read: 0,rpm
